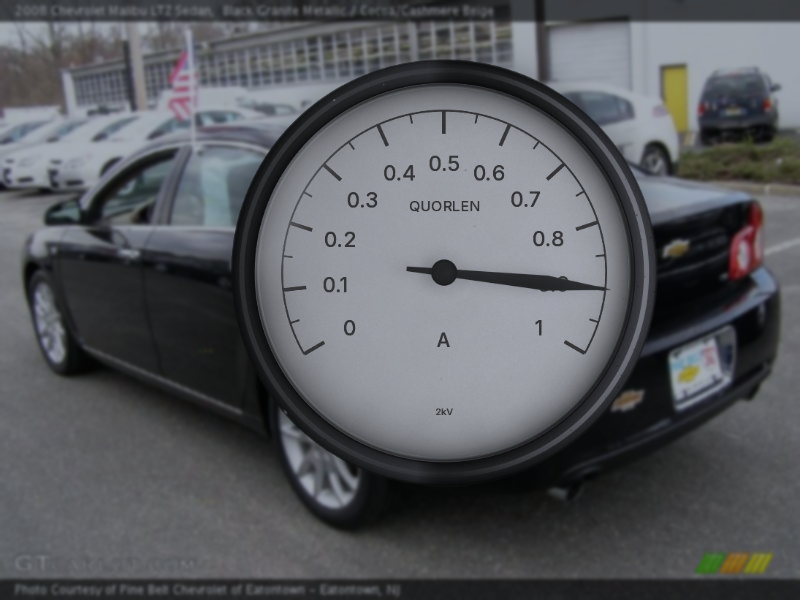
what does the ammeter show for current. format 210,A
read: 0.9,A
